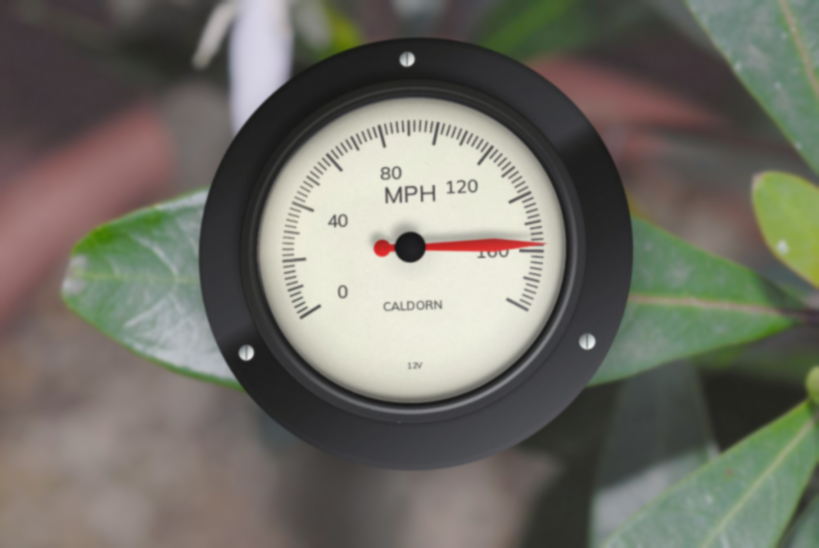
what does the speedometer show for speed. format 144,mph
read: 158,mph
